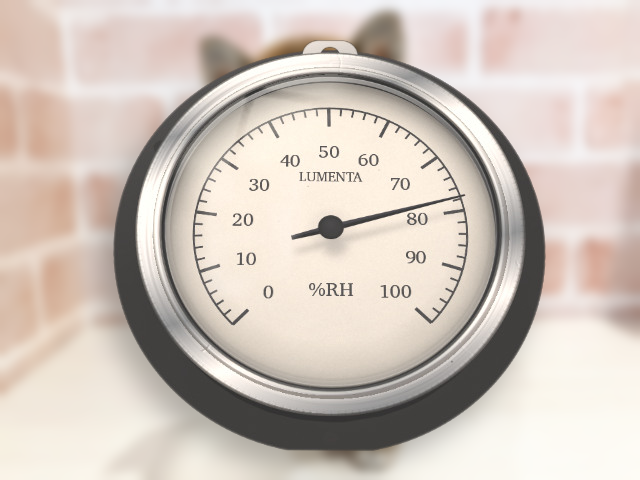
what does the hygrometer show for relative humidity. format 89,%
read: 78,%
